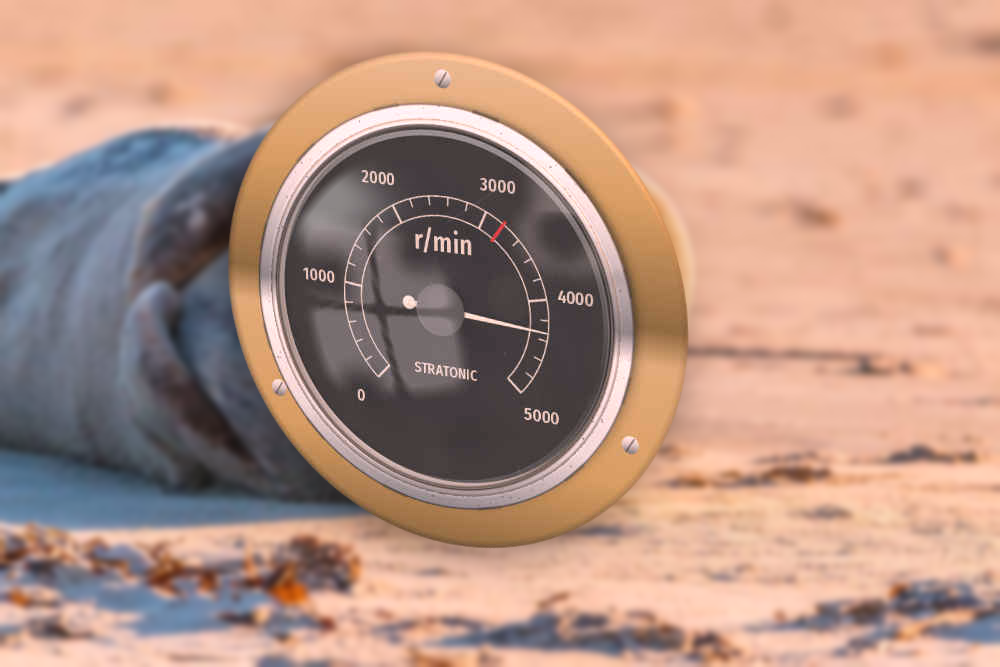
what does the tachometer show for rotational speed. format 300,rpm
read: 4300,rpm
